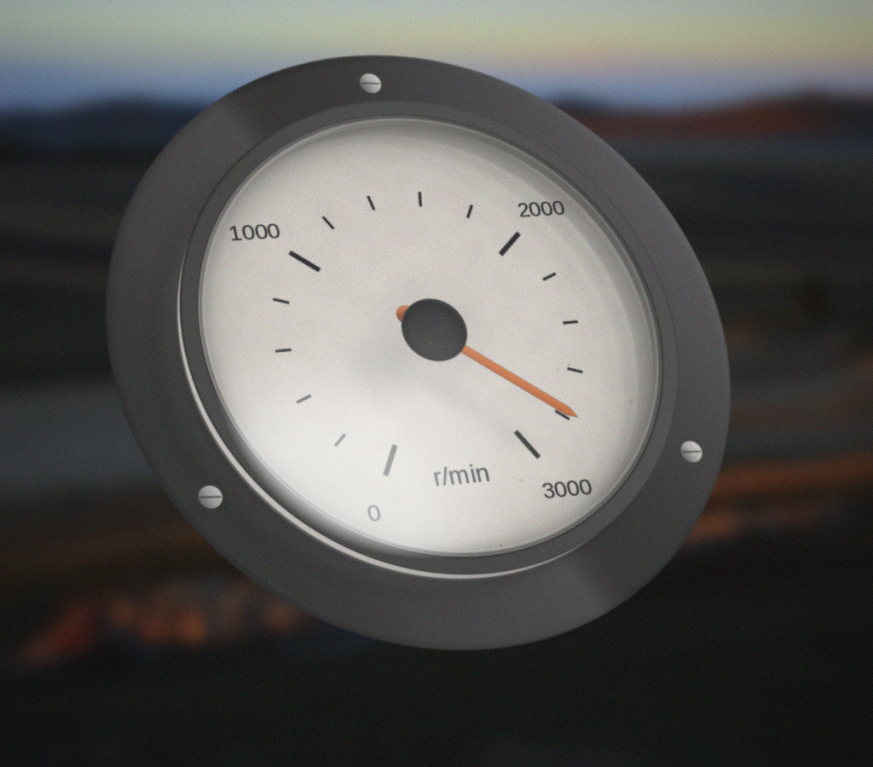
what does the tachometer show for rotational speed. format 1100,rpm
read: 2800,rpm
